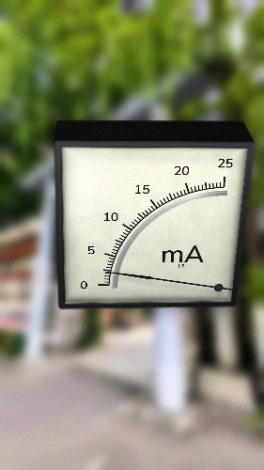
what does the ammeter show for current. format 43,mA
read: 2.5,mA
